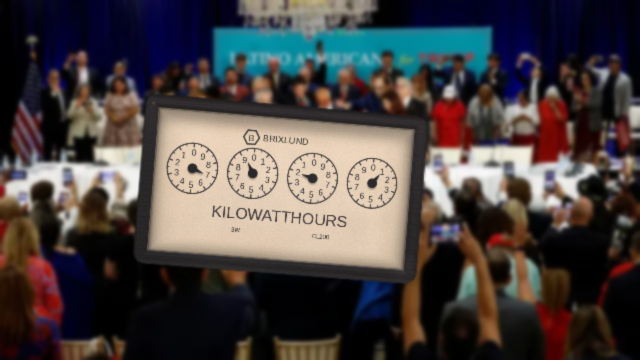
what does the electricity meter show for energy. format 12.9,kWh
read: 6921,kWh
